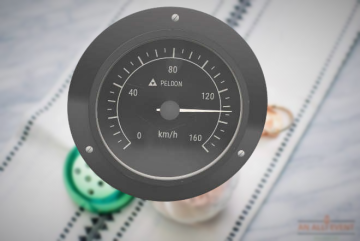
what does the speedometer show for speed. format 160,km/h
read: 132.5,km/h
